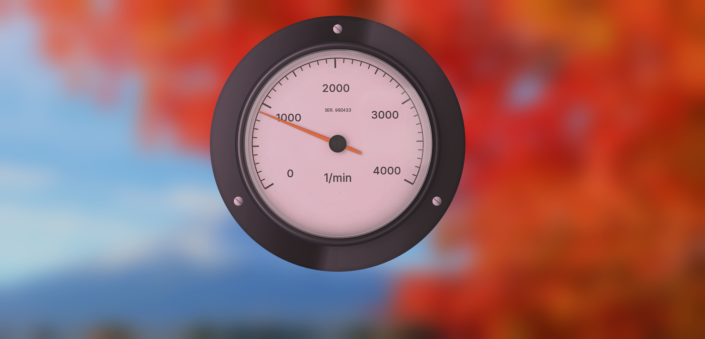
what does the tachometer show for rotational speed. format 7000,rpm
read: 900,rpm
